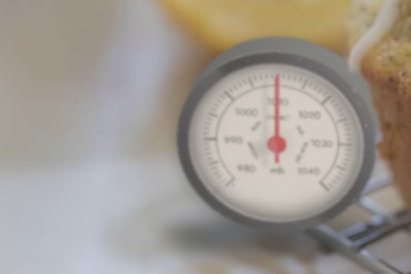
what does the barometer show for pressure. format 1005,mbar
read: 1010,mbar
